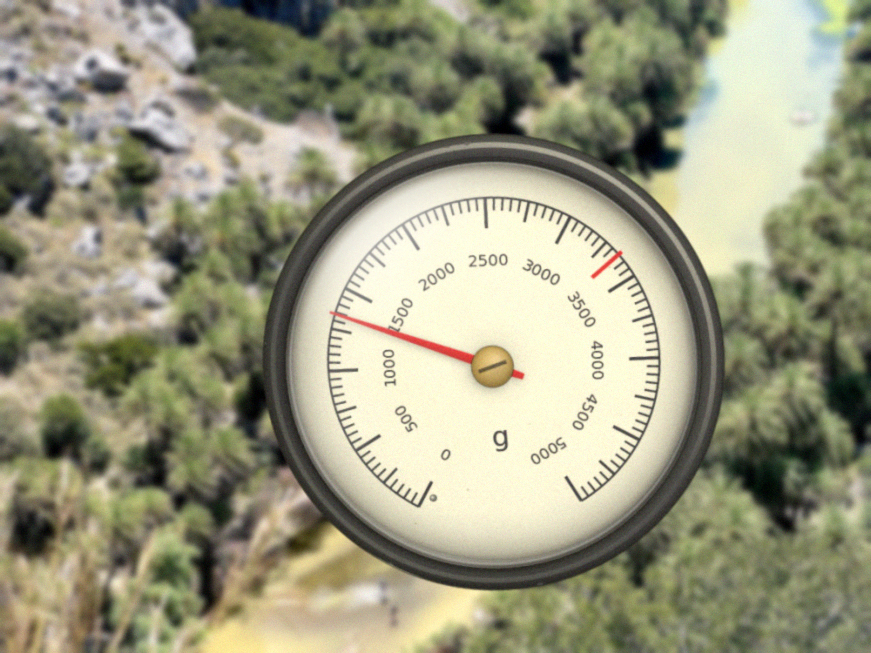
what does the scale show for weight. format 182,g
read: 1350,g
